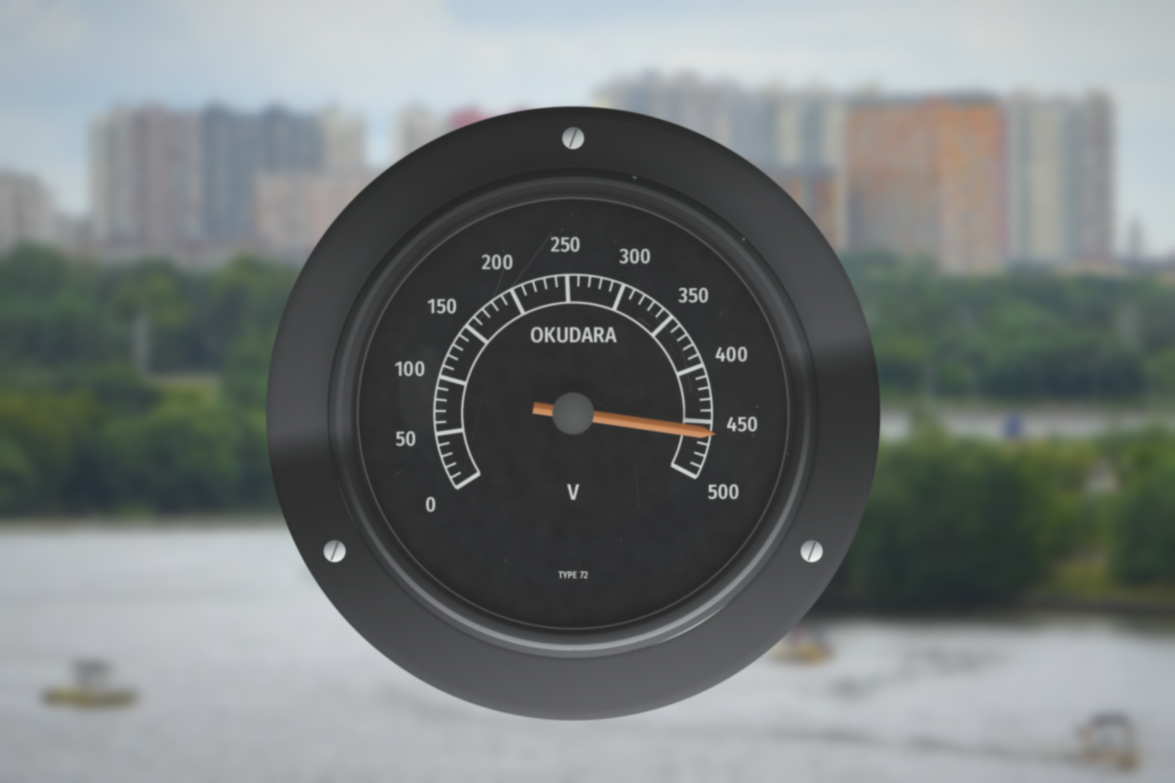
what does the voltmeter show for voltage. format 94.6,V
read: 460,V
